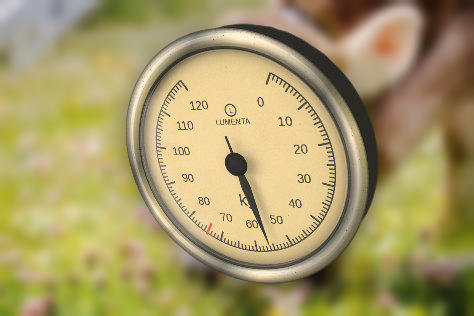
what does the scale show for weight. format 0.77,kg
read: 55,kg
